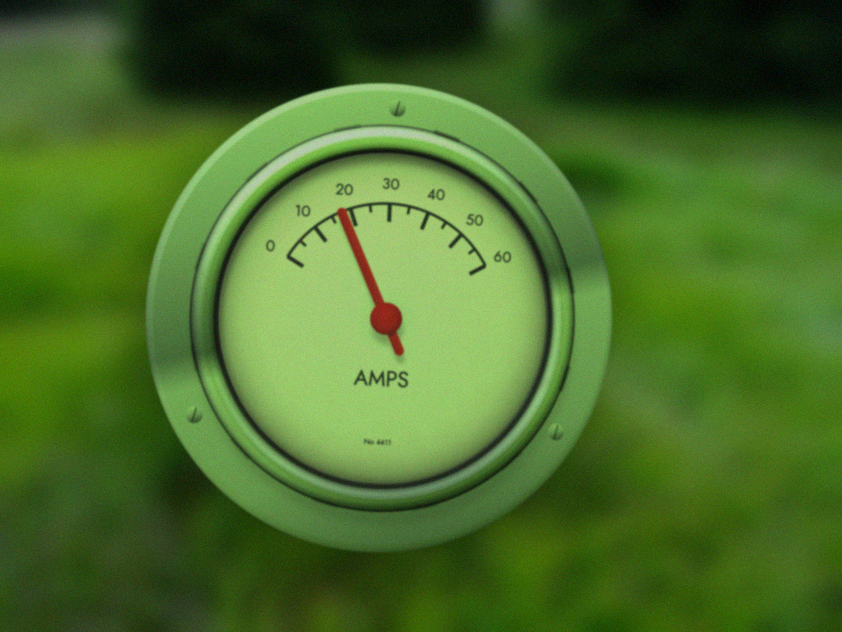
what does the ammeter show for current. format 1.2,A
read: 17.5,A
